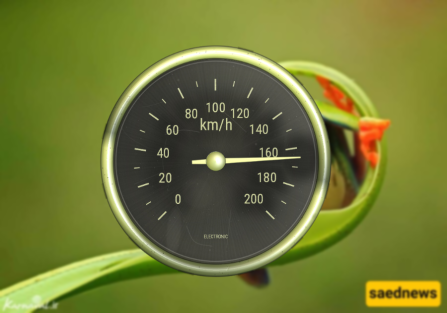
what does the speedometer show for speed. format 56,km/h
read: 165,km/h
